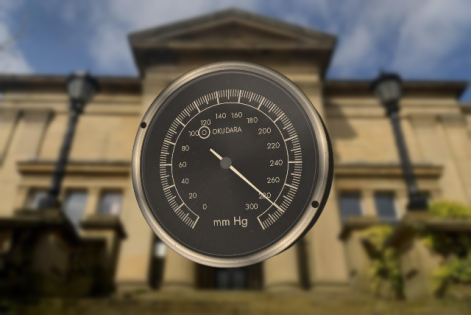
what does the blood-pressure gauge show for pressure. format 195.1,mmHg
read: 280,mmHg
